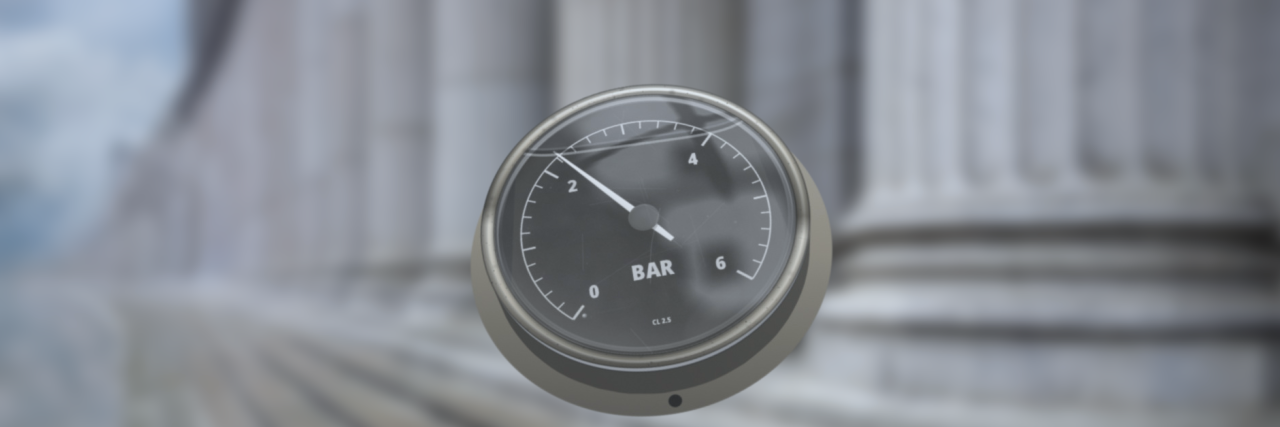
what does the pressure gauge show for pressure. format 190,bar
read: 2.2,bar
